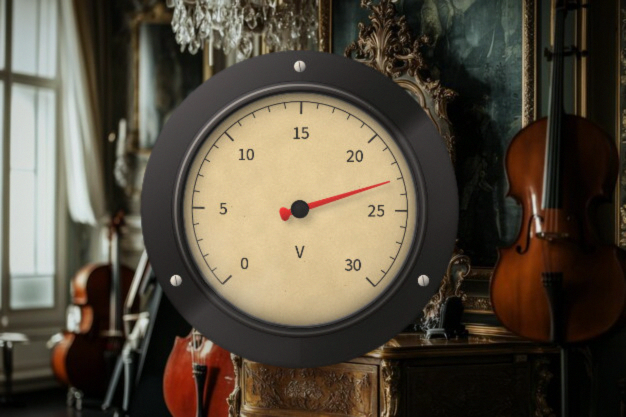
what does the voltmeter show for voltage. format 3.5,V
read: 23,V
